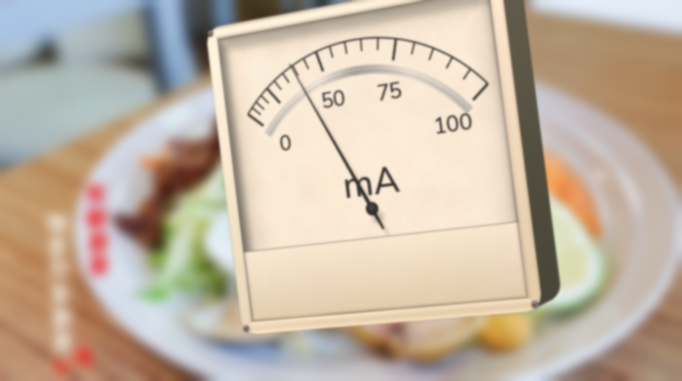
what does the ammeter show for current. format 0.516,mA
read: 40,mA
